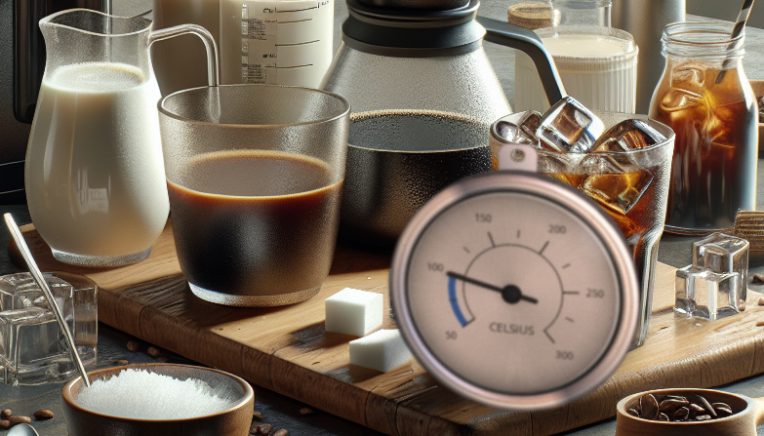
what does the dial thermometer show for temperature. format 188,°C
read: 100,°C
